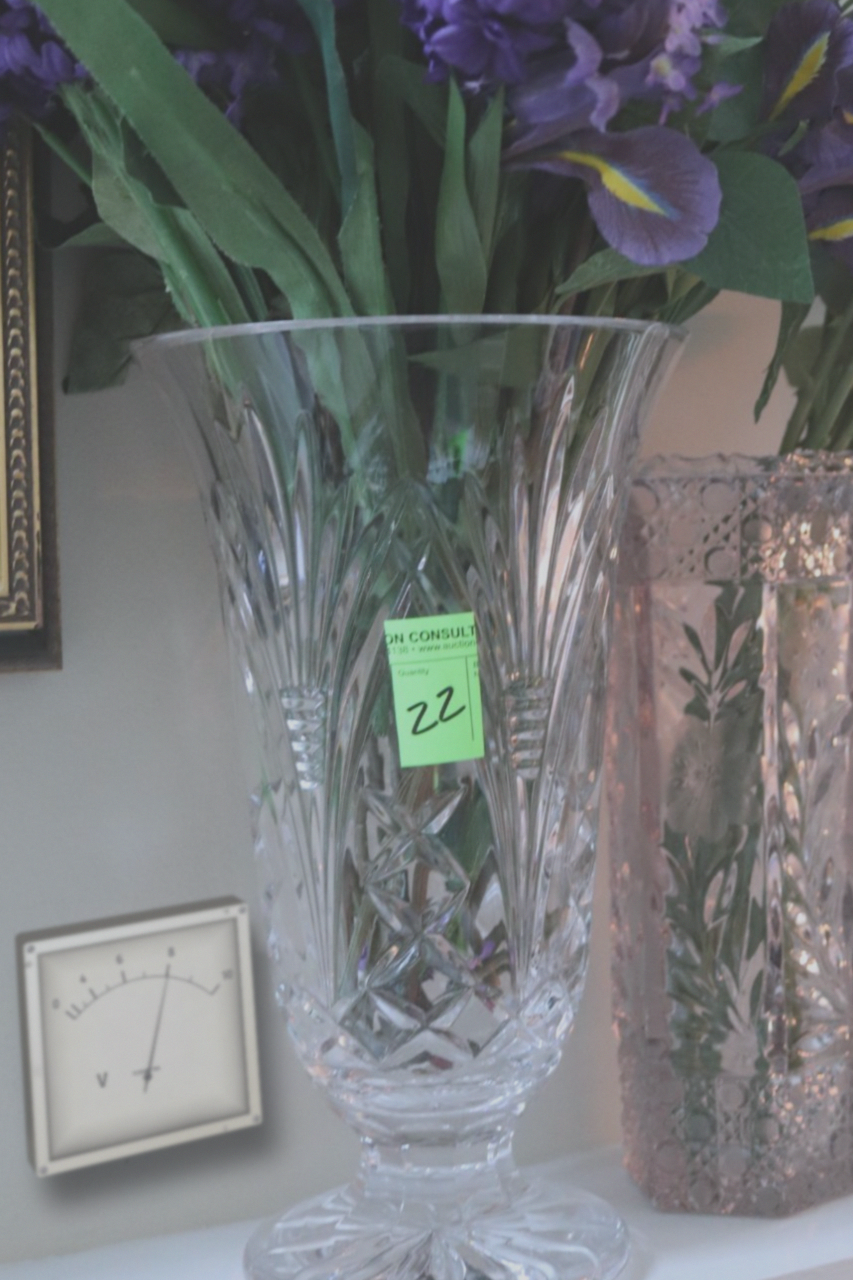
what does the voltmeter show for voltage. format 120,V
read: 8,V
